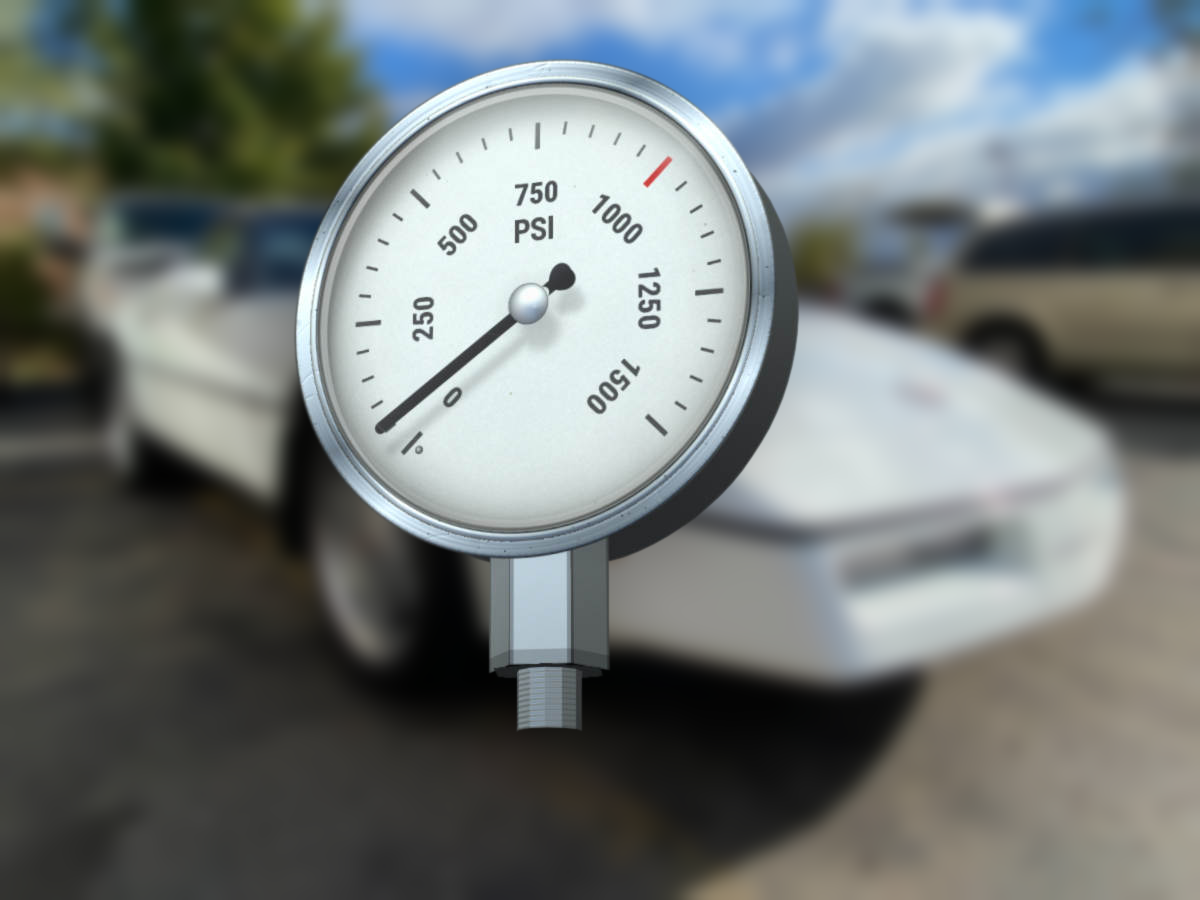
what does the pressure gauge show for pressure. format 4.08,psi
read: 50,psi
